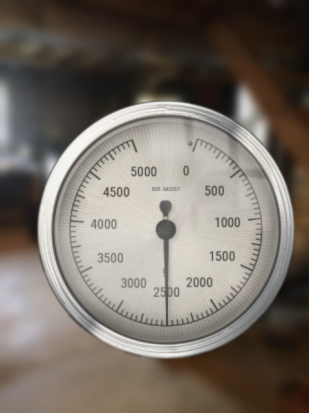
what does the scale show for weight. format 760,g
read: 2500,g
